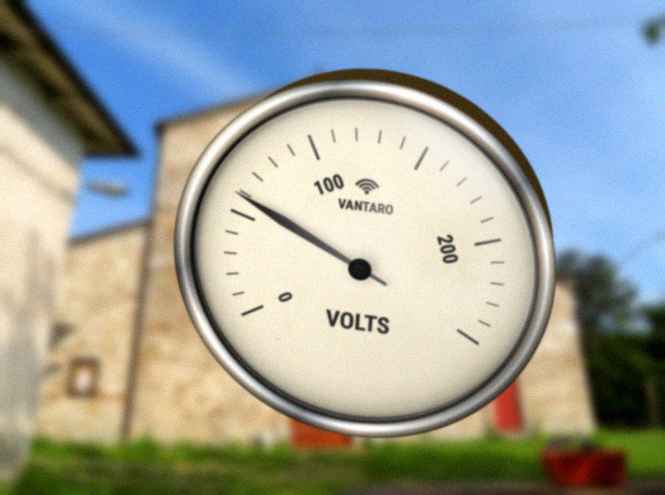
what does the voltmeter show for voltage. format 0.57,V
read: 60,V
